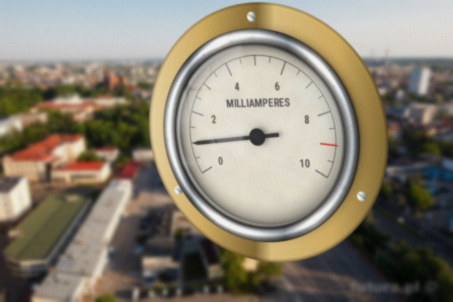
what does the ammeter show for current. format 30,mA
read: 1,mA
